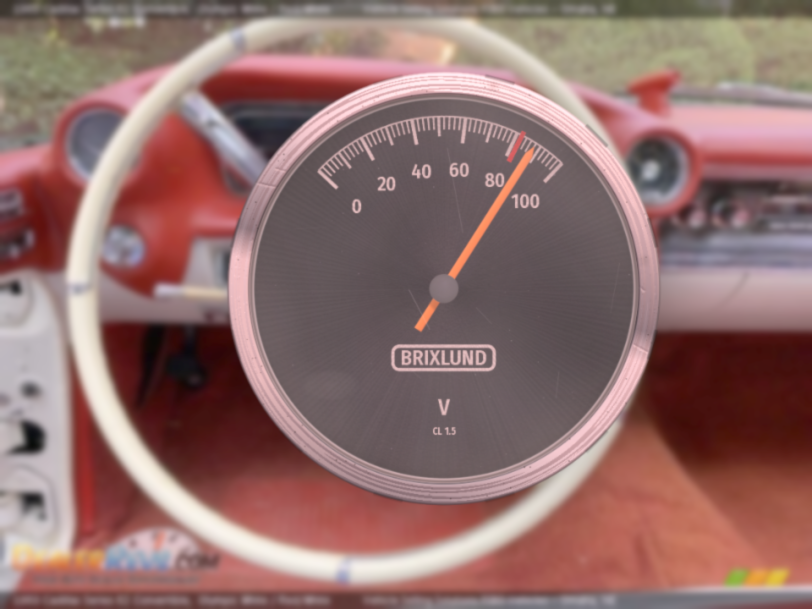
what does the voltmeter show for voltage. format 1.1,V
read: 88,V
